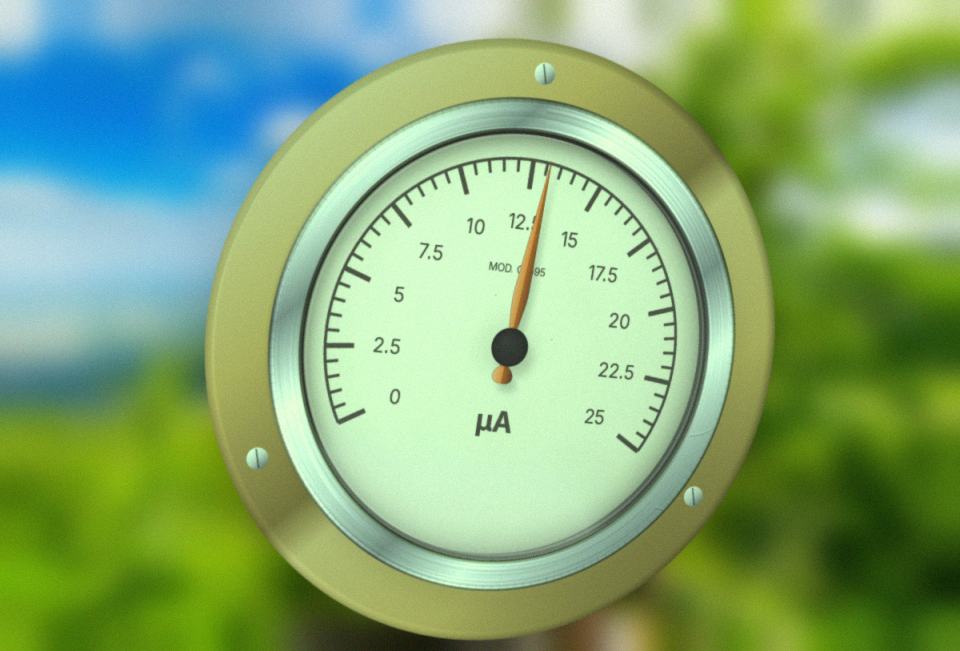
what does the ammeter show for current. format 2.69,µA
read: 13,µA
